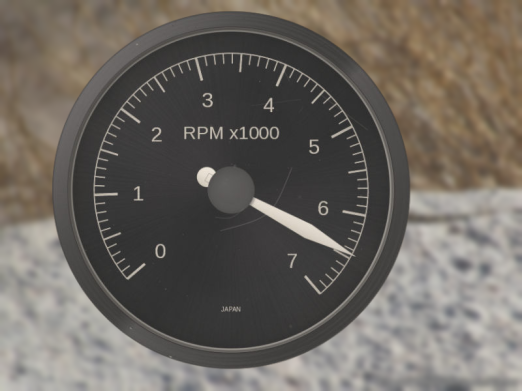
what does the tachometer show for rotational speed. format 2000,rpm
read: 6450,rpm
